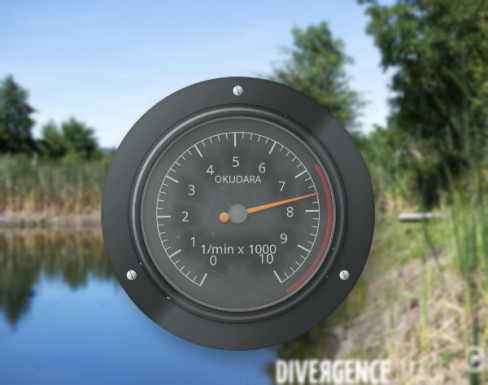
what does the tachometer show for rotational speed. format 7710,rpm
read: 7600,rpm
